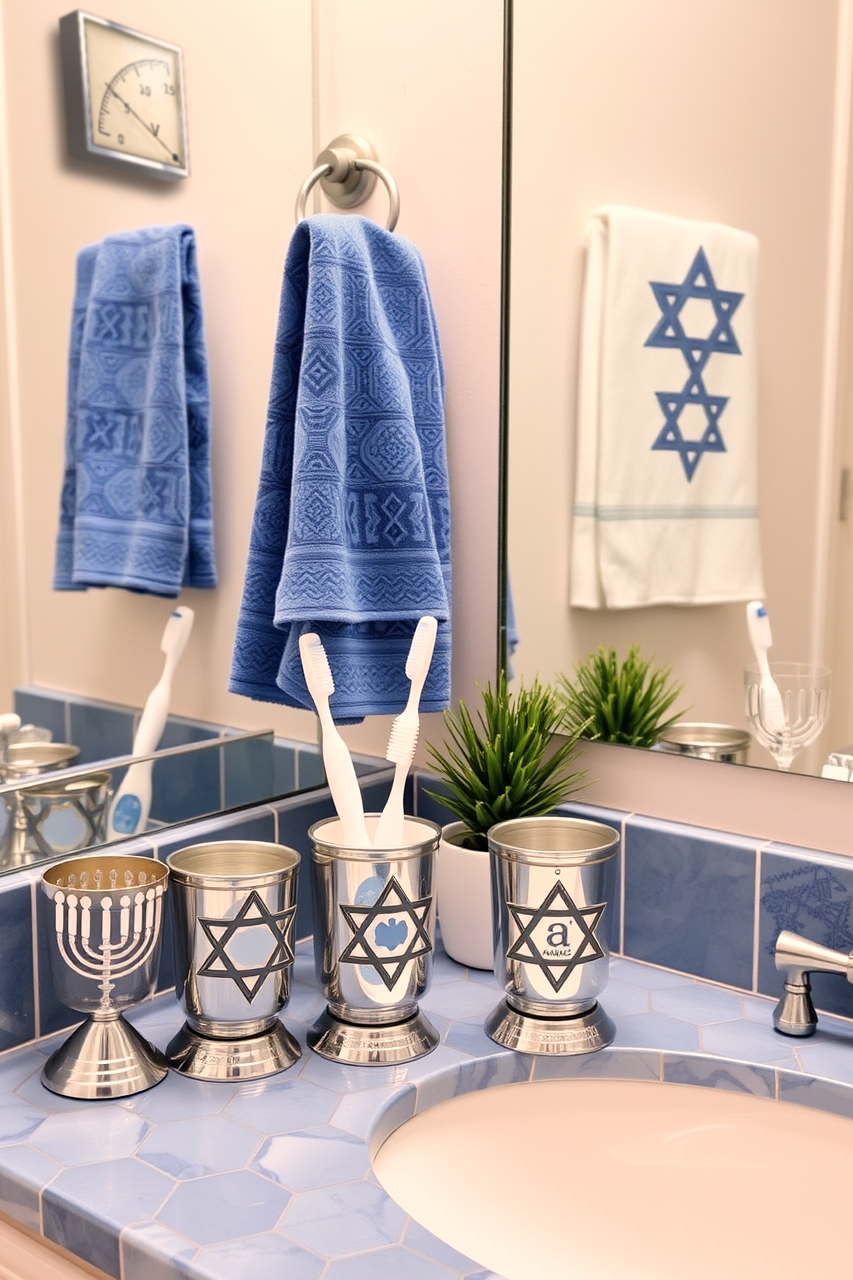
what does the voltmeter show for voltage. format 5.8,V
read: 5,V
